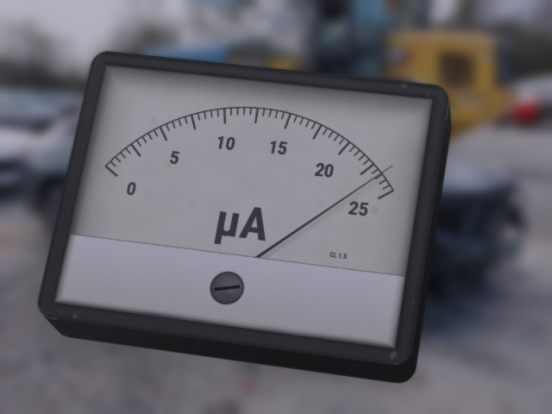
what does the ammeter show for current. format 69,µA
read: 23.5,µA
